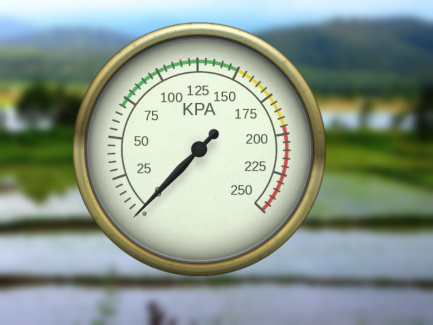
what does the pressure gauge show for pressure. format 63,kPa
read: 0,kPa
